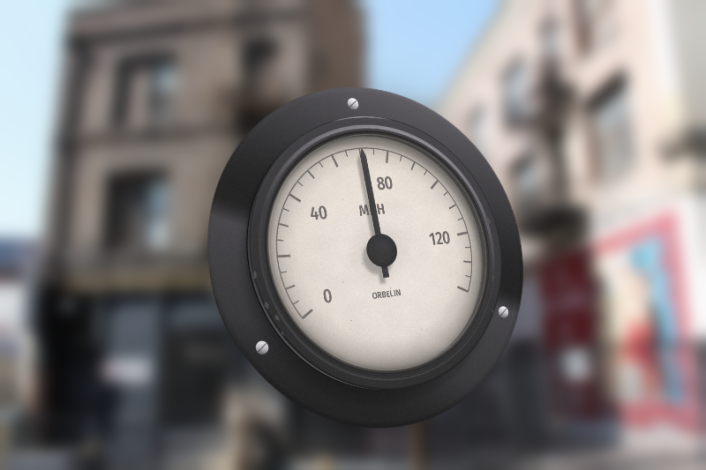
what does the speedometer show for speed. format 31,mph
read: 70,mph
